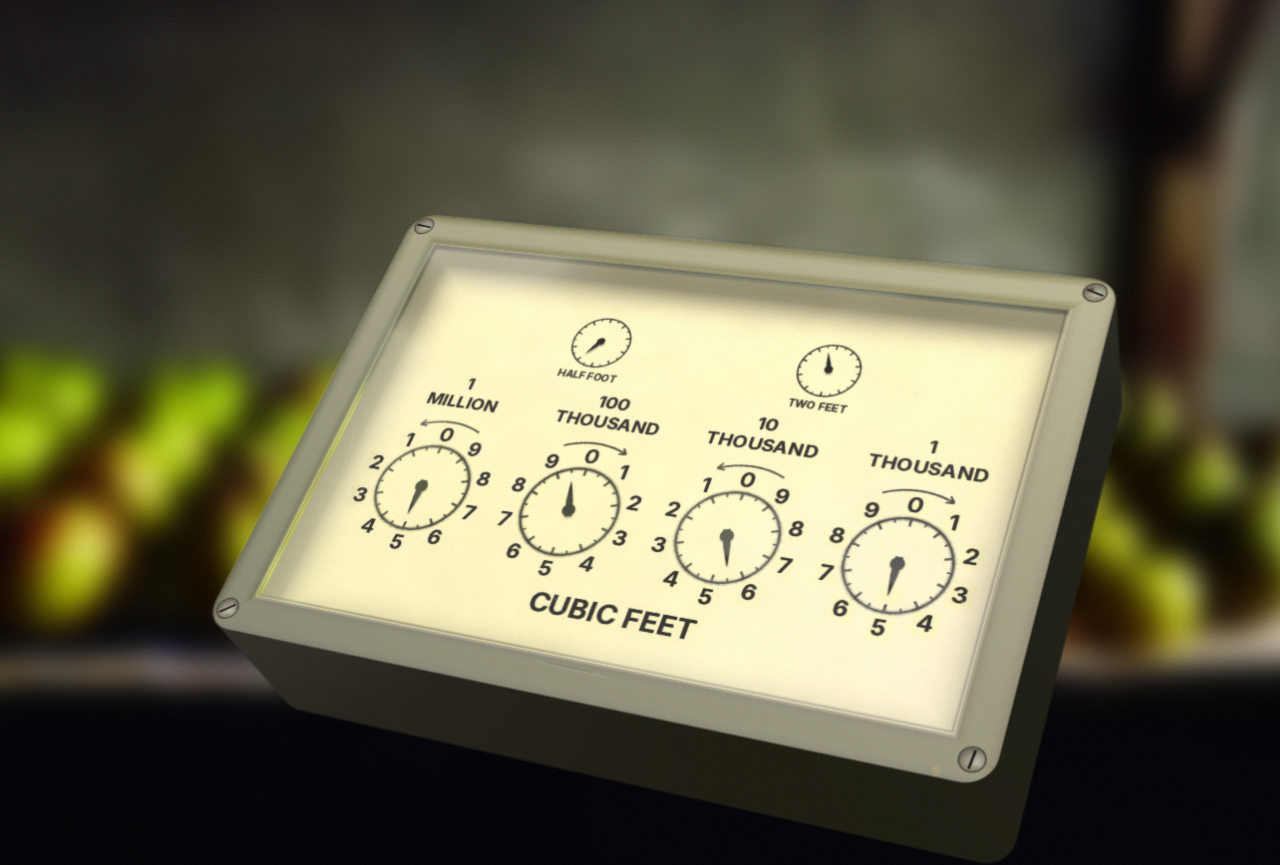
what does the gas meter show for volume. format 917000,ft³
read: 495500,ft³
